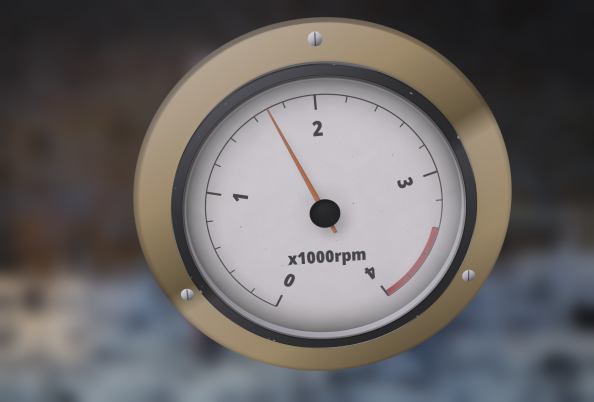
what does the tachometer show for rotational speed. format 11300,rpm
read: 1700,rpm
